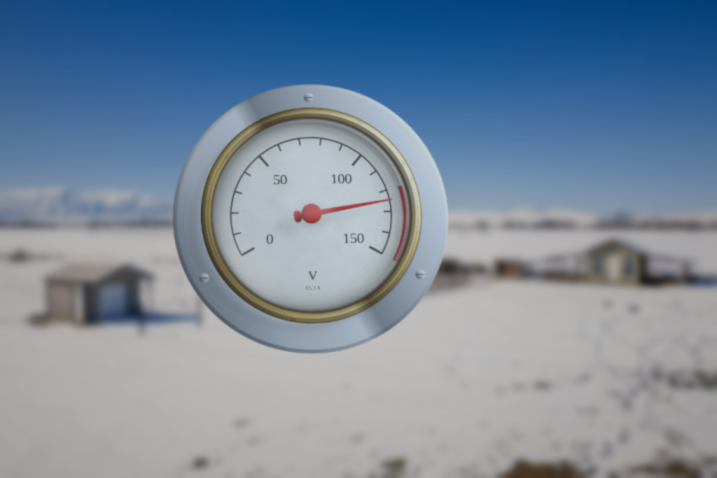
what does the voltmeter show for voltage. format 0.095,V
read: 125,V
